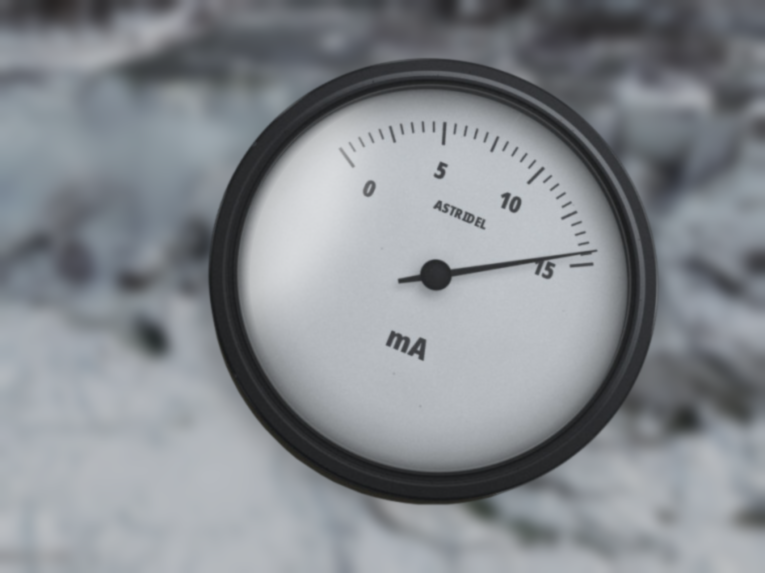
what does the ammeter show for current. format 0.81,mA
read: 14.5,mA
